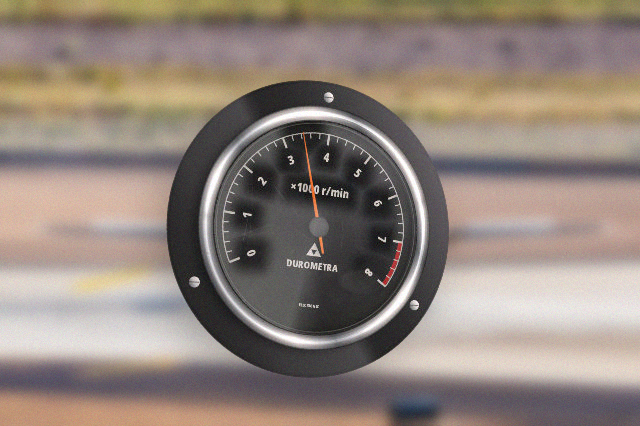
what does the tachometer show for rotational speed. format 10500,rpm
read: 3400,rpm
